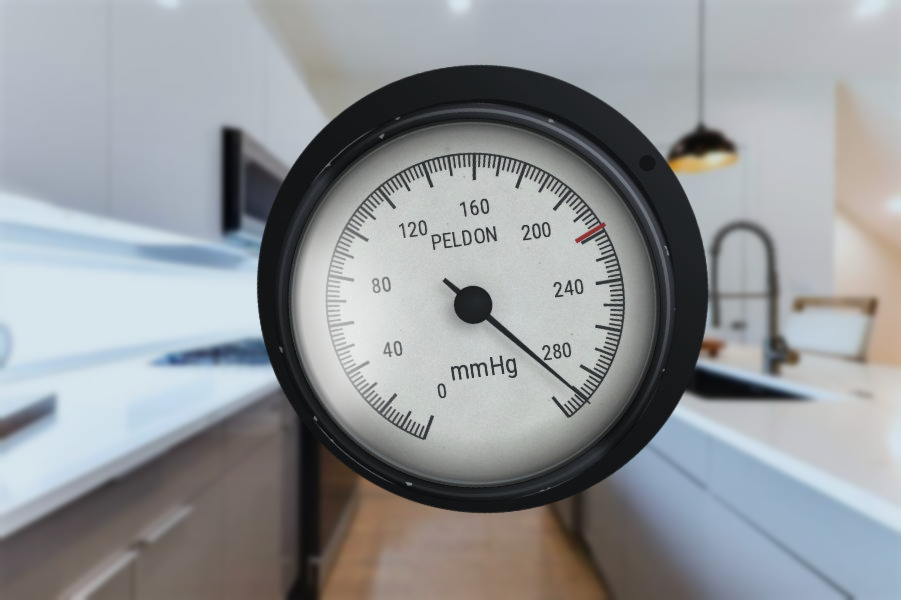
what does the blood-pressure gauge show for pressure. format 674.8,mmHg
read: 290,mmHg
